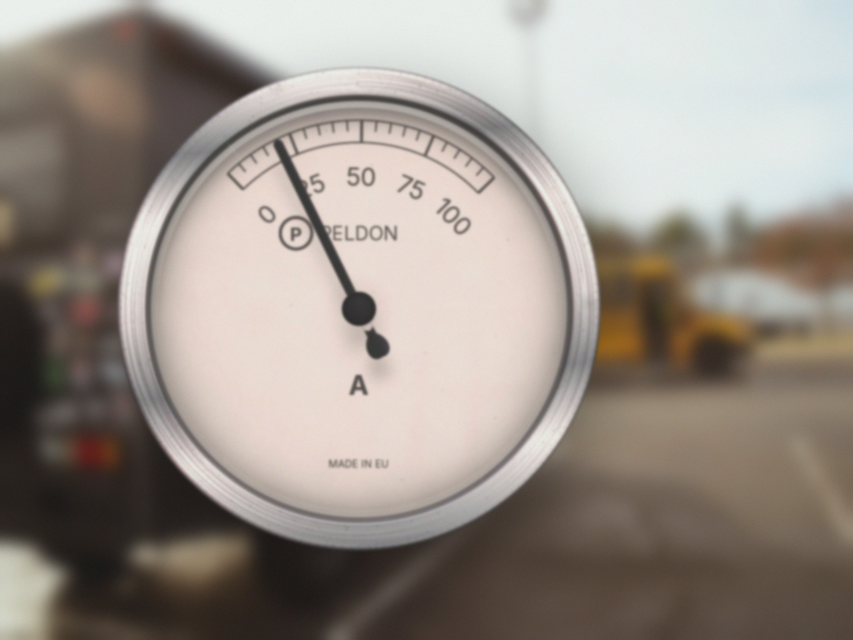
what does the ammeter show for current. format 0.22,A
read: 20,A
